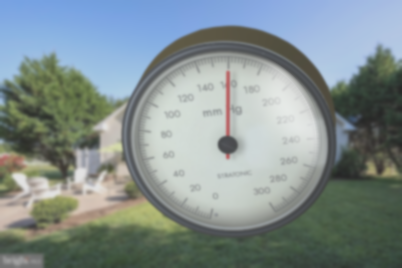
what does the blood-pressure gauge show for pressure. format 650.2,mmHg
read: 160,mmHg
